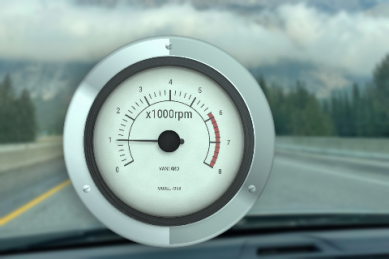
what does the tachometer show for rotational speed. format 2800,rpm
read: 1000,rpm
